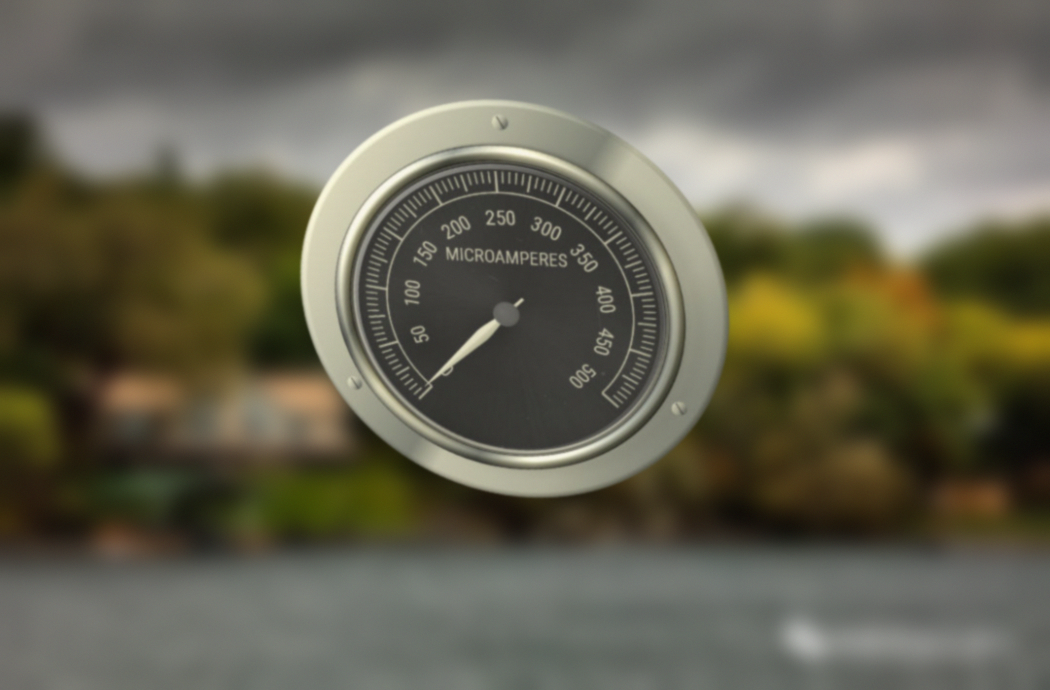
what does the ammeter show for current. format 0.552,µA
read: 5,µA
